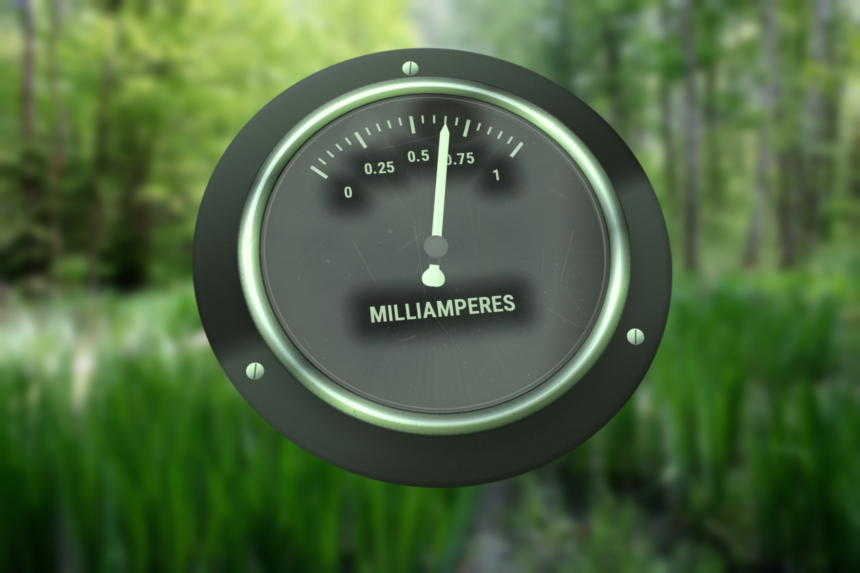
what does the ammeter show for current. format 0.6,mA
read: 0.65,mA
